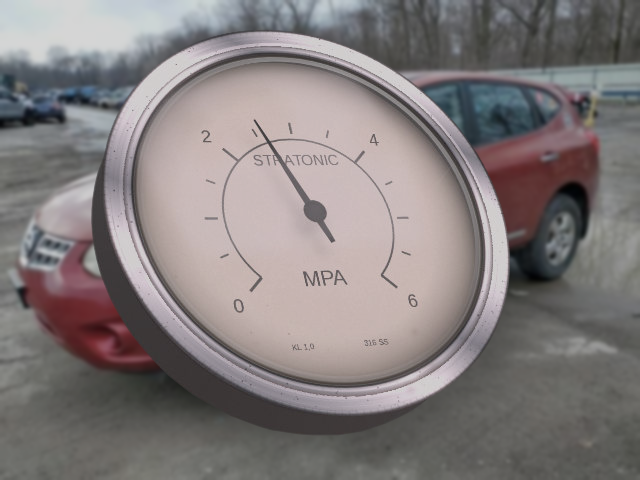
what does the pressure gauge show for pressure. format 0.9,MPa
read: 2.5,MPa
